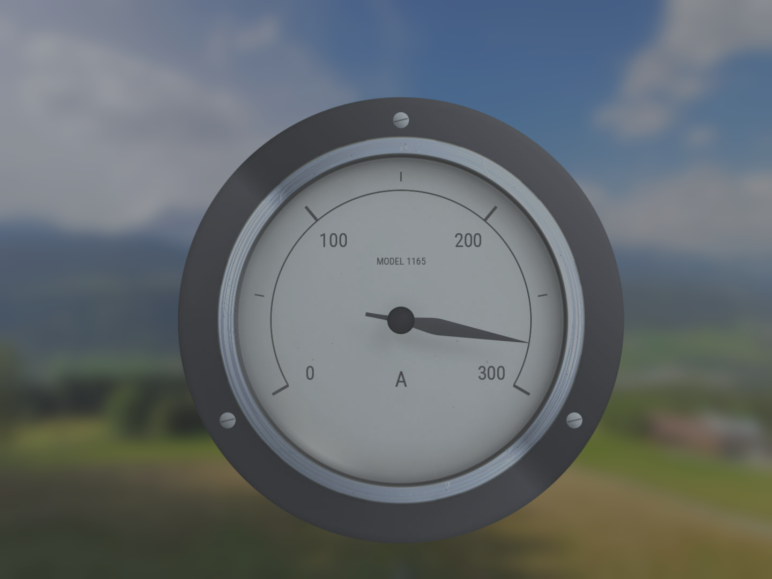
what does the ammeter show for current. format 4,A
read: 275,A
